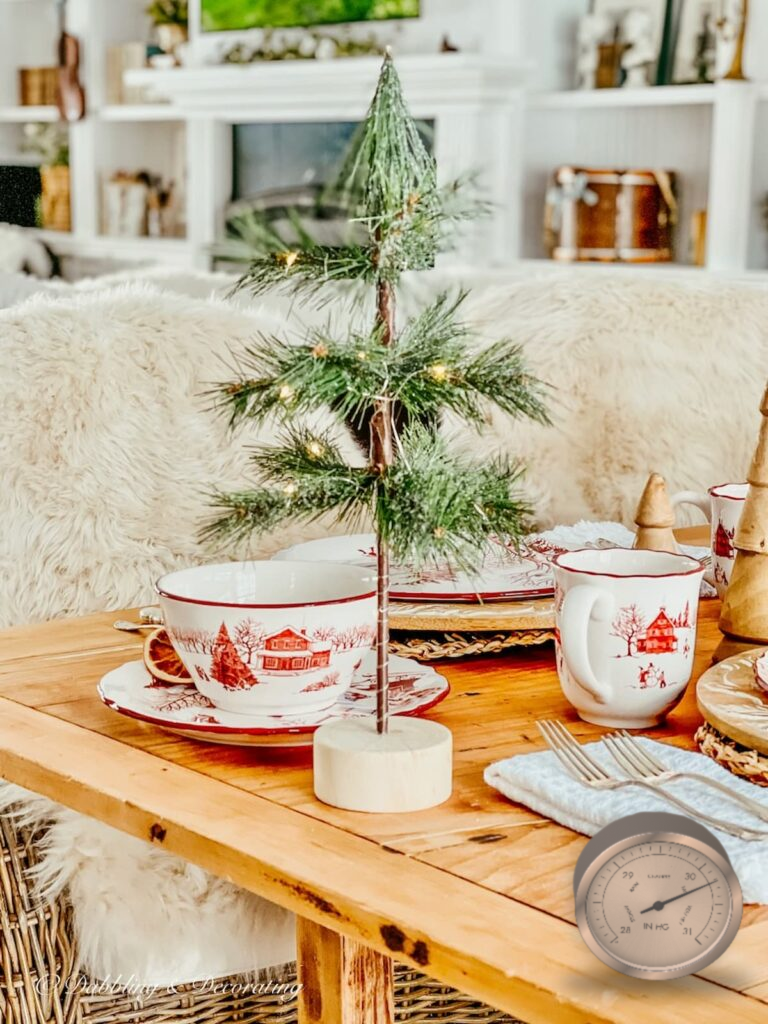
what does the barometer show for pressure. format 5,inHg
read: 30.2,inHg
